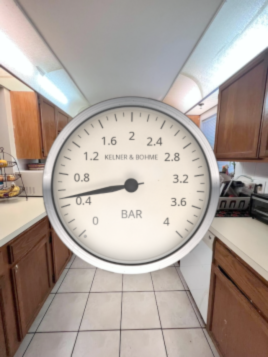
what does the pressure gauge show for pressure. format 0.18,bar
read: 0.5,bar
